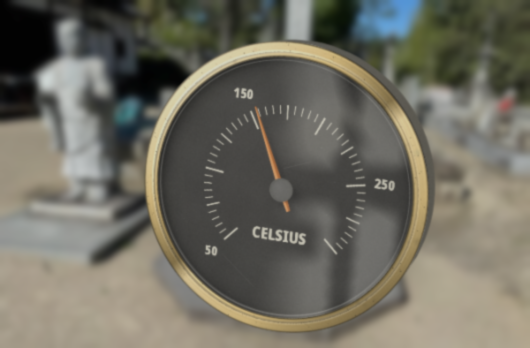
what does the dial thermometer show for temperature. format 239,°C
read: 155,°C
